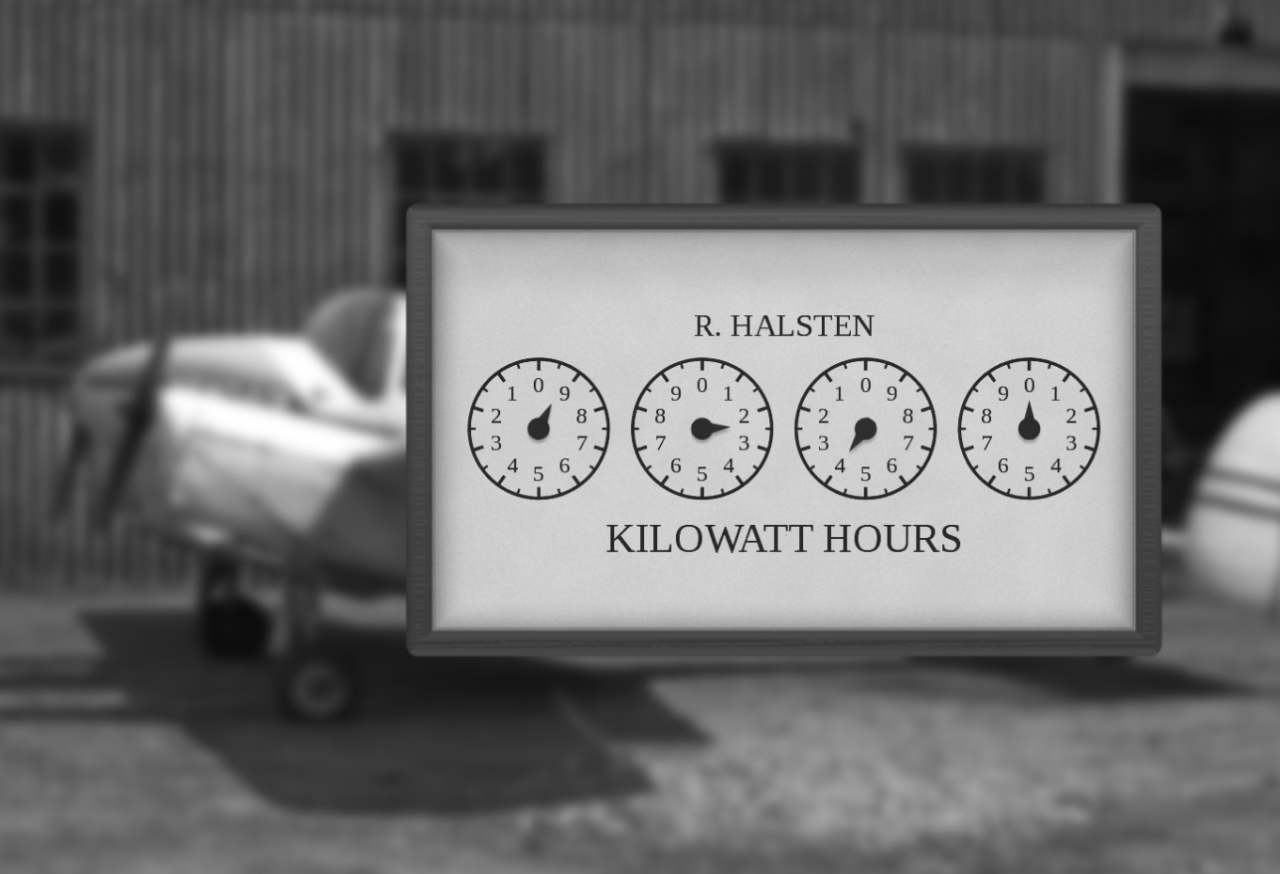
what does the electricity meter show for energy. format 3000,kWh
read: 9240,kWh
